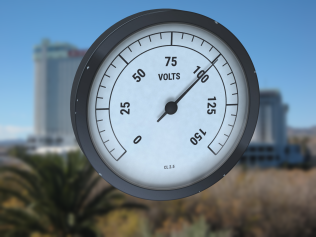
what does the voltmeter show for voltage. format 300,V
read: 100,V
